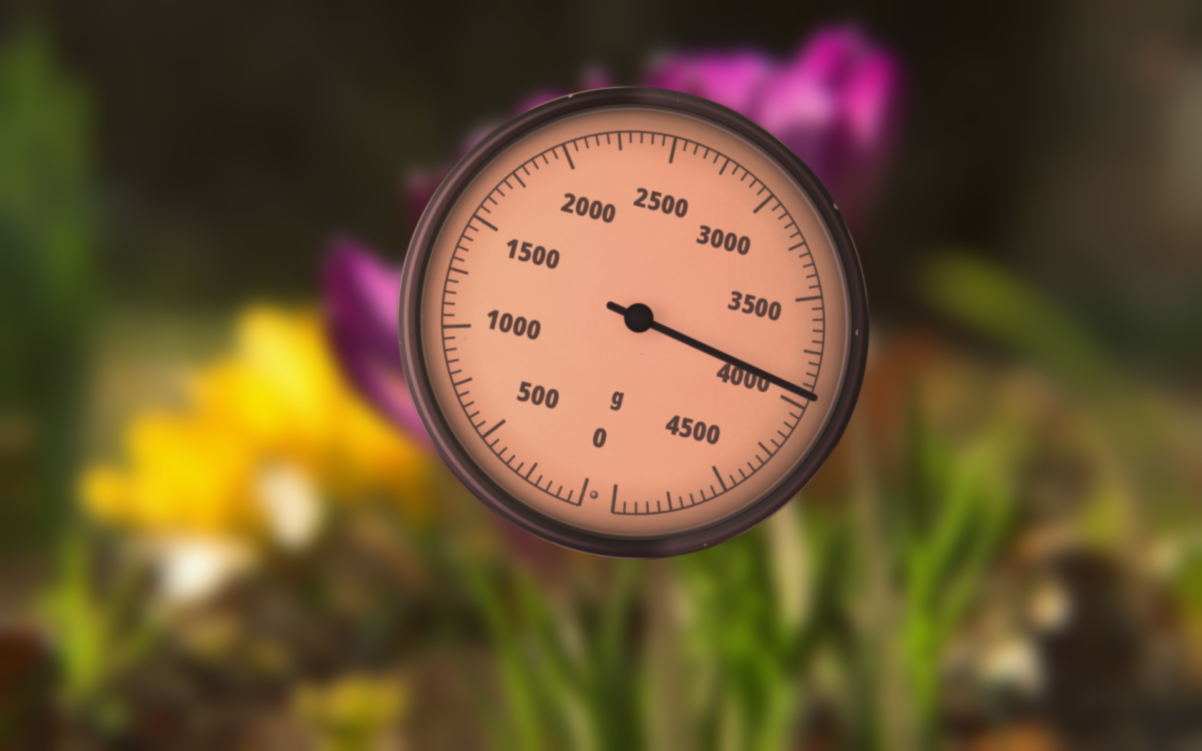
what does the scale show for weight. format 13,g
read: 3950,g
